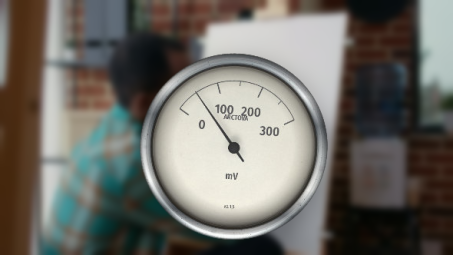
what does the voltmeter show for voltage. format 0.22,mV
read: 50,mV
